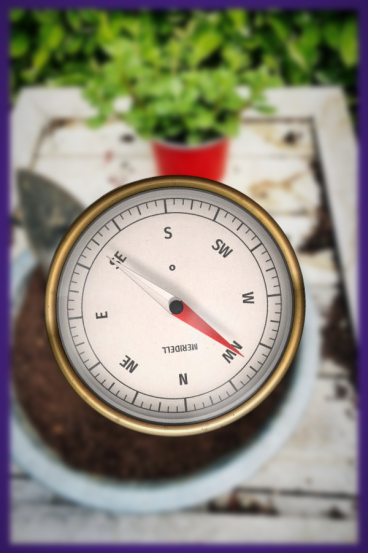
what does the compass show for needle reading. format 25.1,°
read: 312.5,°
